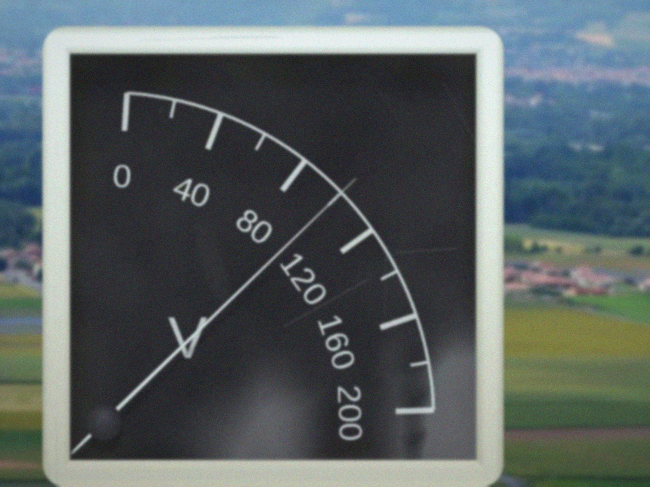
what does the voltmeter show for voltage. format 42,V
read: 100,V
